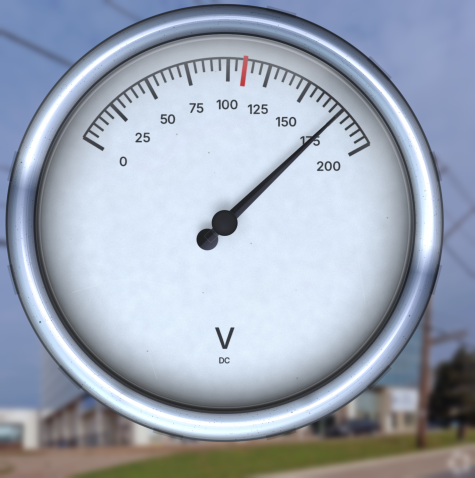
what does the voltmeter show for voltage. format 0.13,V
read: 175,V
